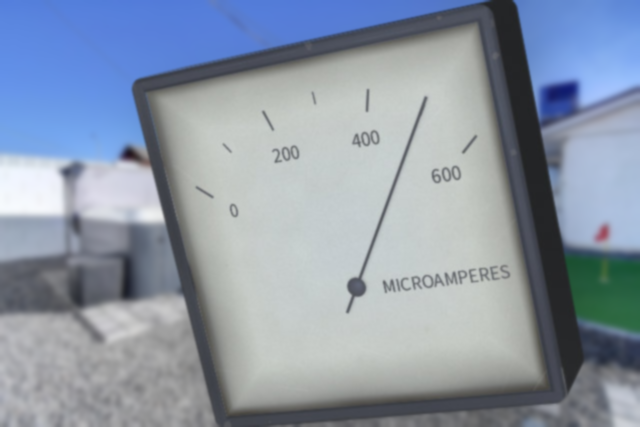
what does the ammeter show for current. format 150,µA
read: 500,µA
